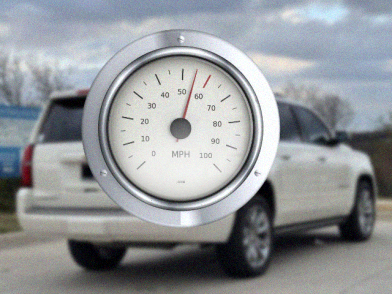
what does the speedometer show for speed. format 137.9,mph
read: 55,mph
